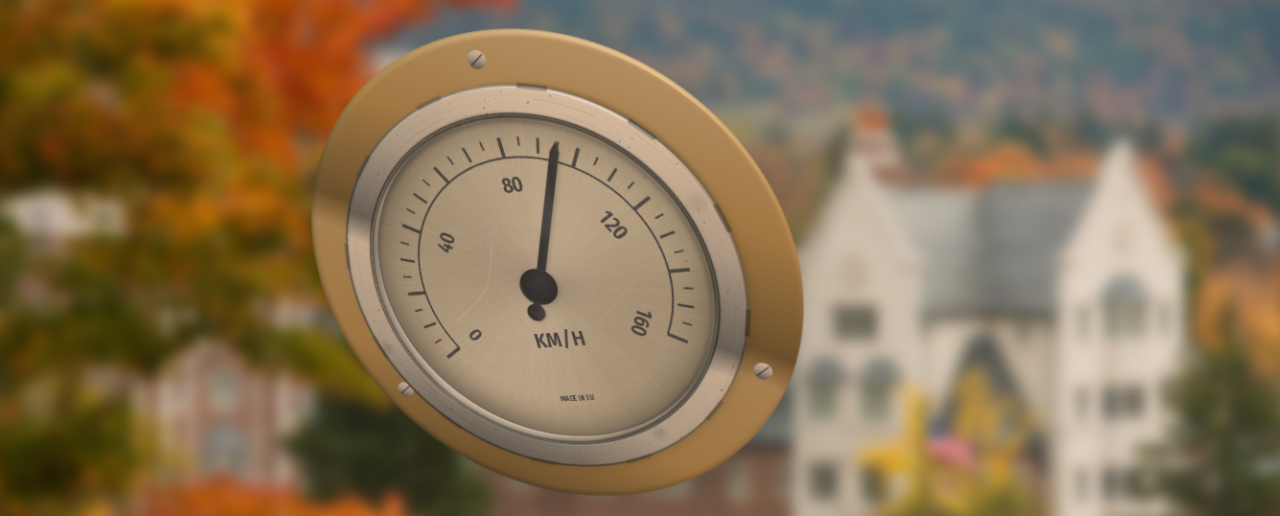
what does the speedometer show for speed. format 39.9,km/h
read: 95,km/h
